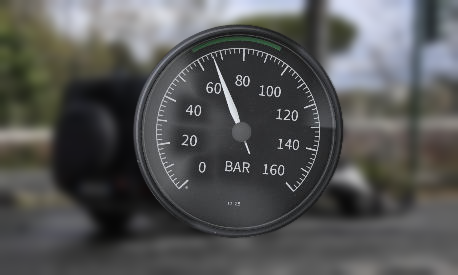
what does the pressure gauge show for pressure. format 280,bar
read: 66,bar
